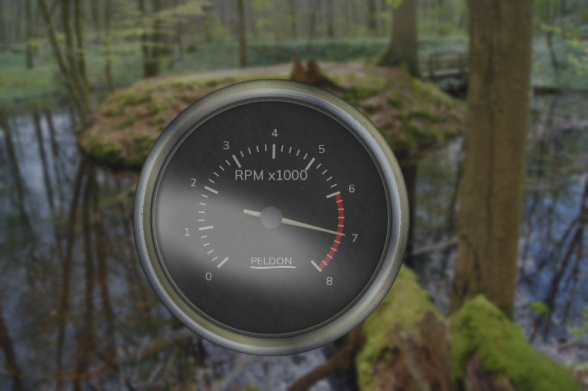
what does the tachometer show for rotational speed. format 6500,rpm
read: 7000,rpm
